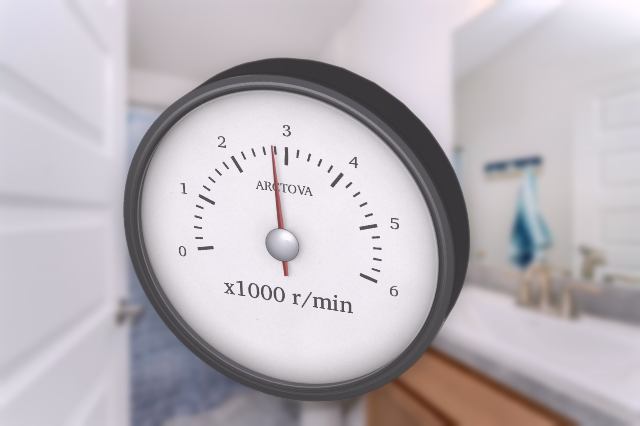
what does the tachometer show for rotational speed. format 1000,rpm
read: 2800,rpm
